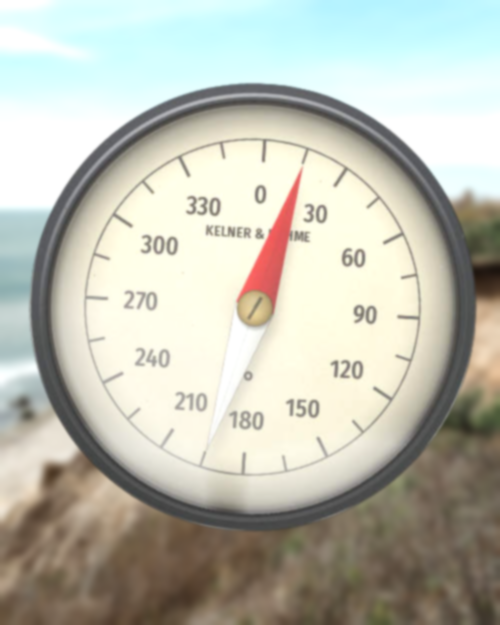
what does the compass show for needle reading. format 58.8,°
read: 15,°
